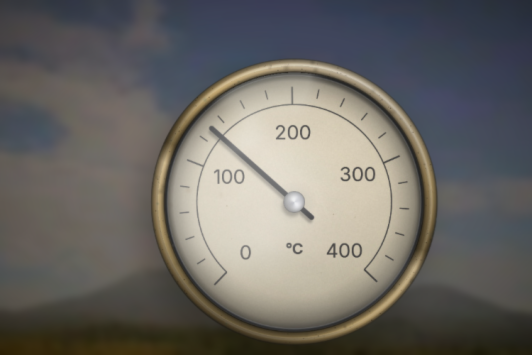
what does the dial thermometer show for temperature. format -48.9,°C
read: 130,°C
